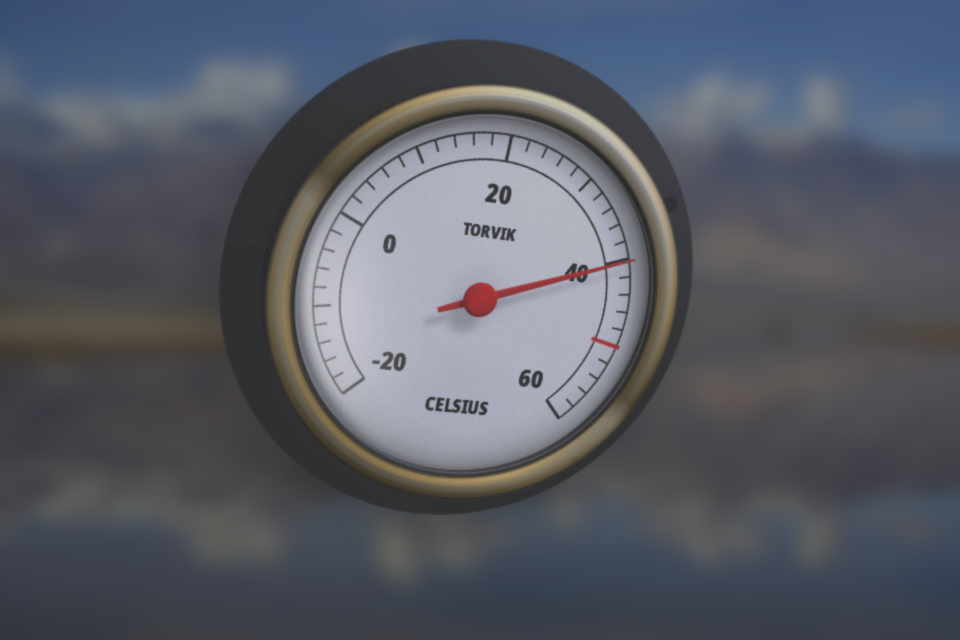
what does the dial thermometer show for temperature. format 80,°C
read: 40,°C
